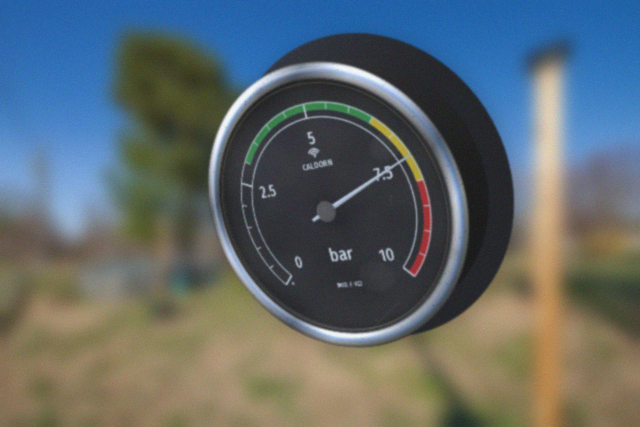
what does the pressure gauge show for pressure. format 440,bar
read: 7.5,bar
